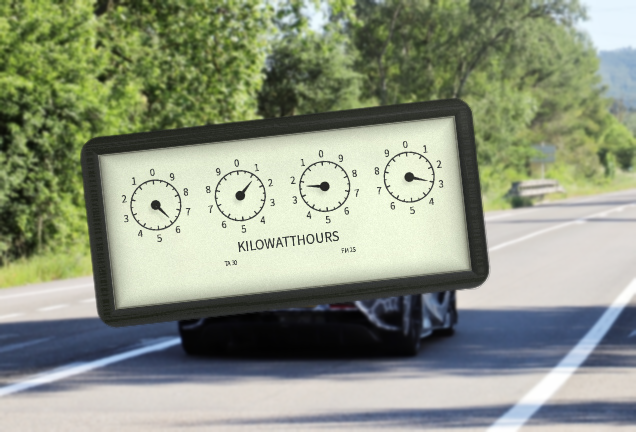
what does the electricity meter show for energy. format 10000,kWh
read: 6123,kWh
